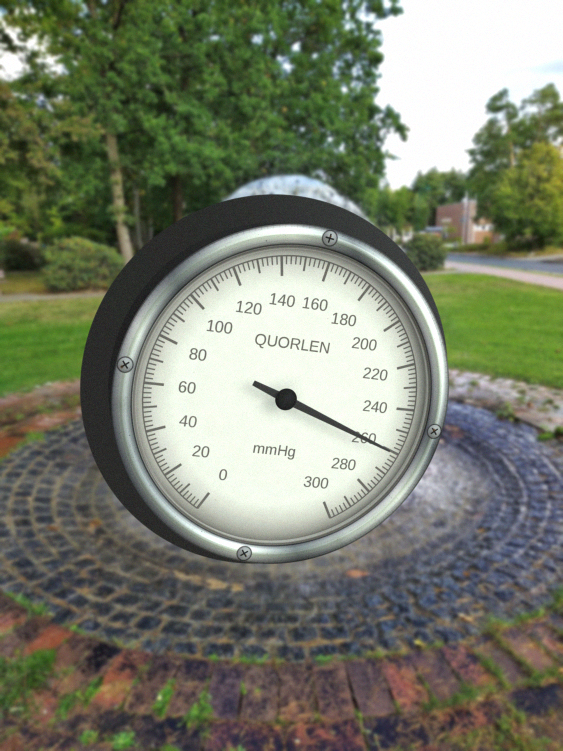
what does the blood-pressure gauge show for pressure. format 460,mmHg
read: 260,mmHg
